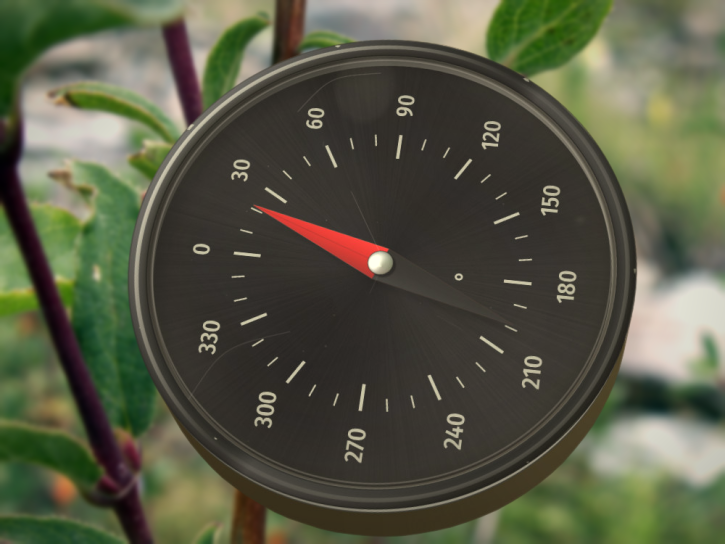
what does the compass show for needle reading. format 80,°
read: 20,°
